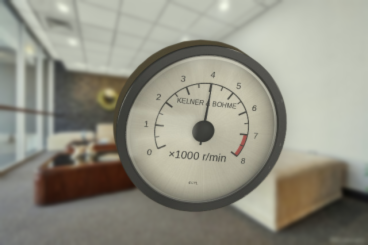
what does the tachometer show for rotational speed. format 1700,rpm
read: 4000,rpm
